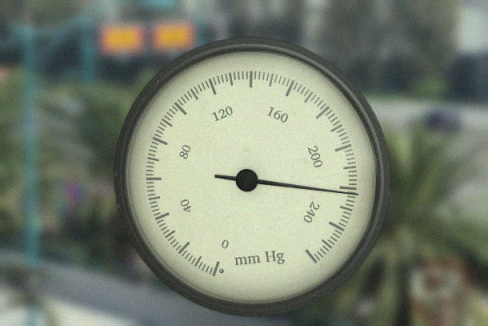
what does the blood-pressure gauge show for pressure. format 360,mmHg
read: 222,mmHg
